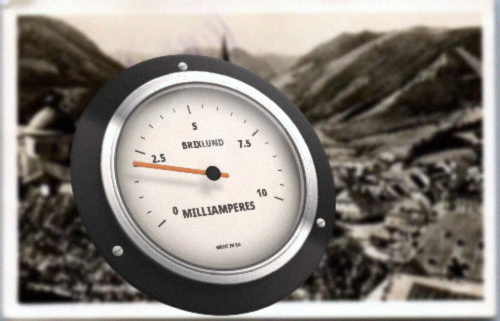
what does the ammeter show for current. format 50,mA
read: 2,mA
